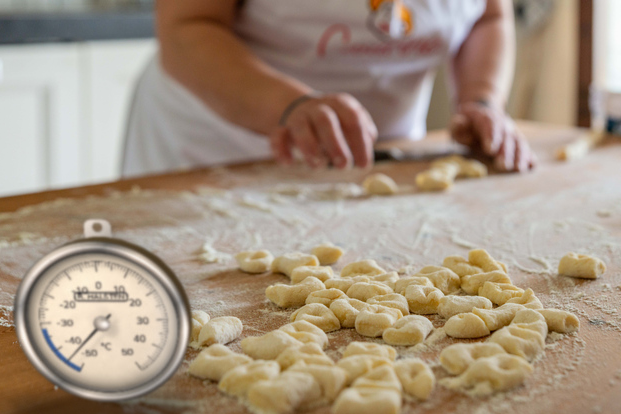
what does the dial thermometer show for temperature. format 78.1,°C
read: -45,°C
